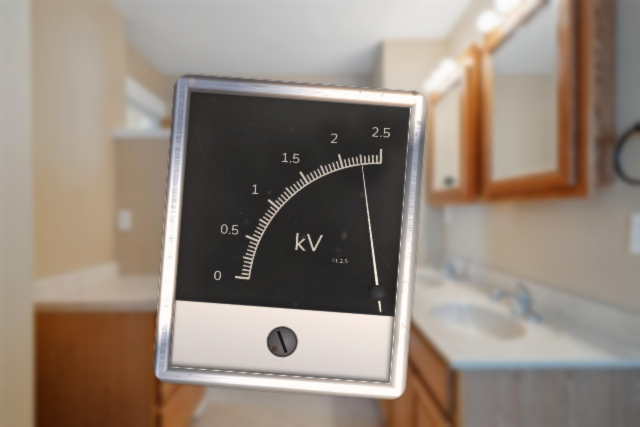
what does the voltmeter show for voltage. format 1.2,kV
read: 2.25,kV
